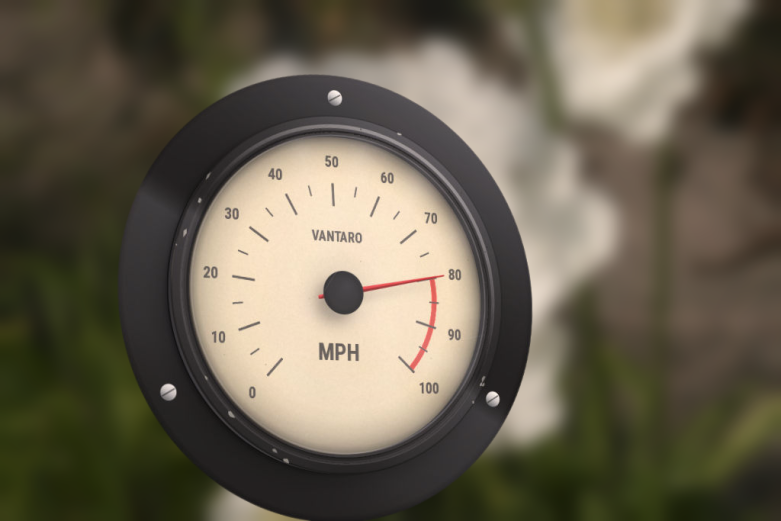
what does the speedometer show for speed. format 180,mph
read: 80,mph
